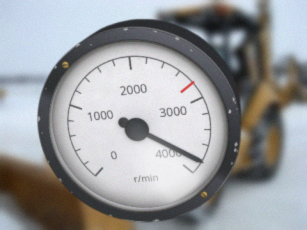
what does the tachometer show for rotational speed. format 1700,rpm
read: 3800,rpm
